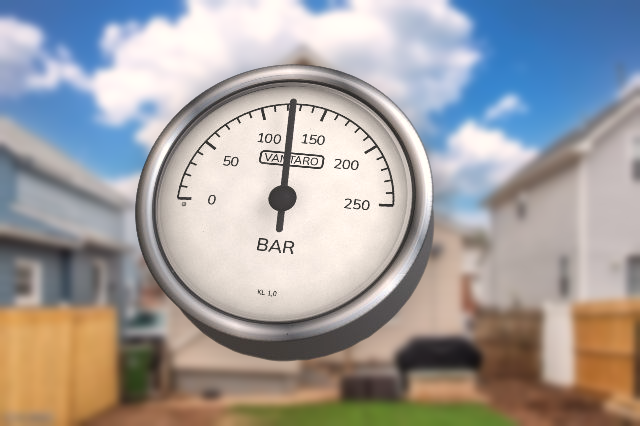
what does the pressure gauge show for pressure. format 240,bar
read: 125,bar
